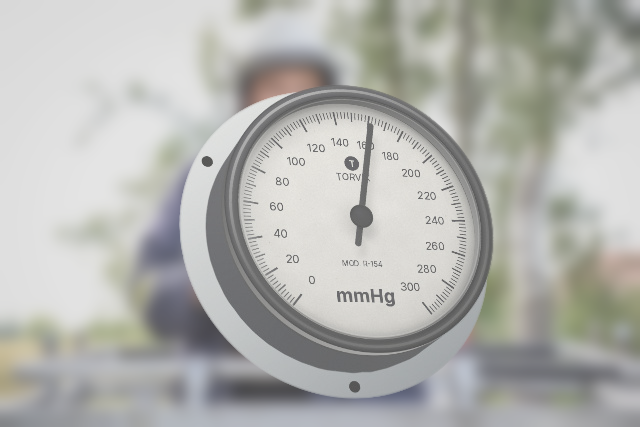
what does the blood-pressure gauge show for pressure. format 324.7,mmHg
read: 160,mmHg
